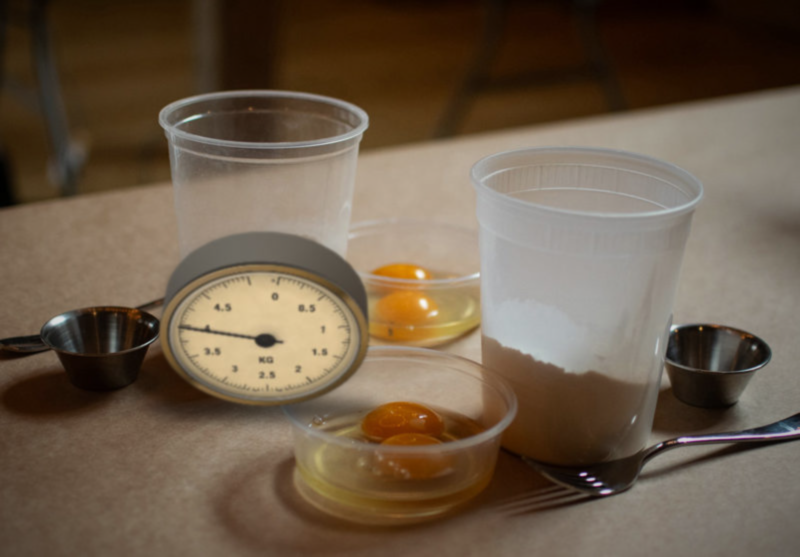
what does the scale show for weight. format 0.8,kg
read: 4,kg
